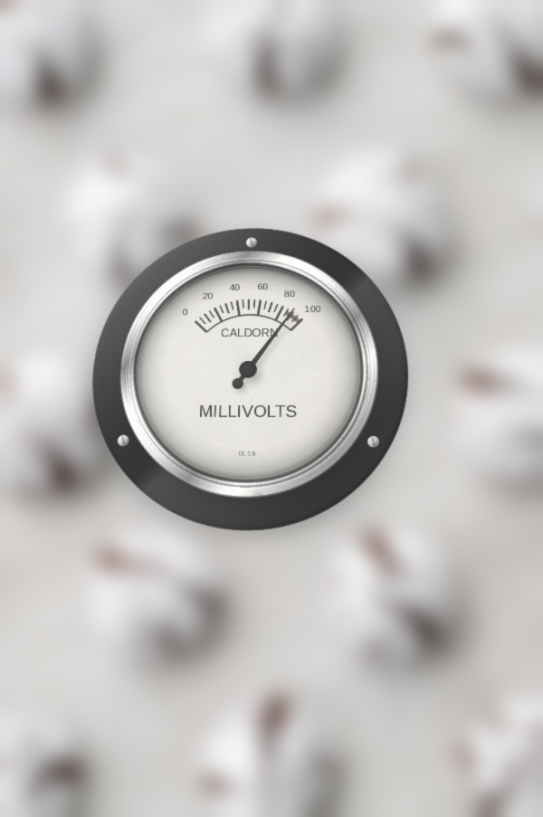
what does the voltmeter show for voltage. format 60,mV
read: 90,mV
